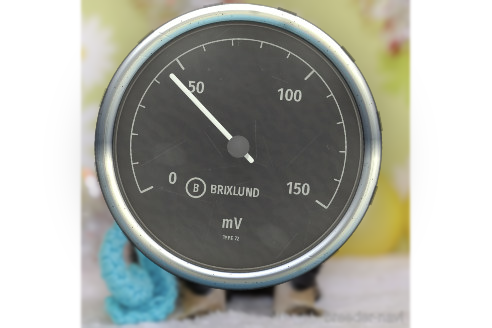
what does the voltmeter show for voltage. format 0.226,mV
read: 45,mV
